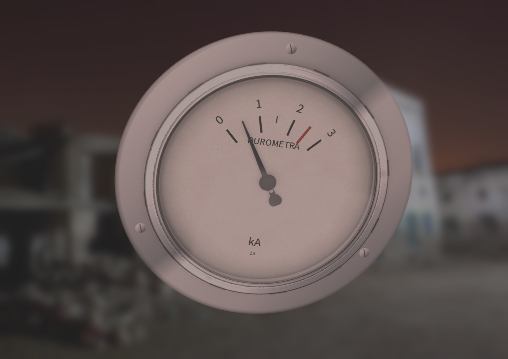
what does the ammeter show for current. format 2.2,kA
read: 0.5,kA
